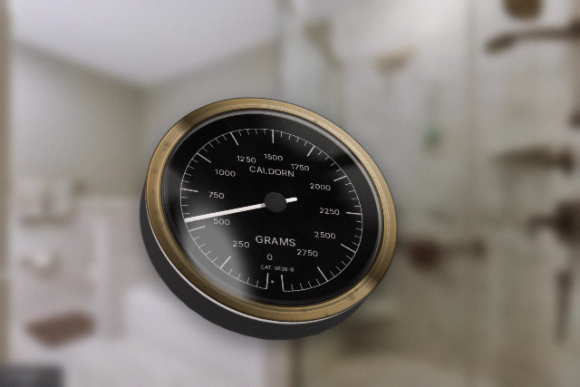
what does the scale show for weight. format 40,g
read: 550,g
